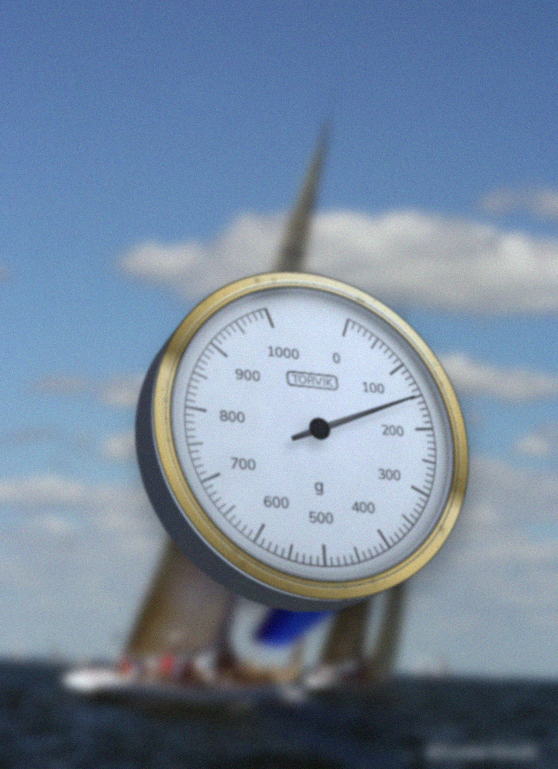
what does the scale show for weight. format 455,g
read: 150,g
